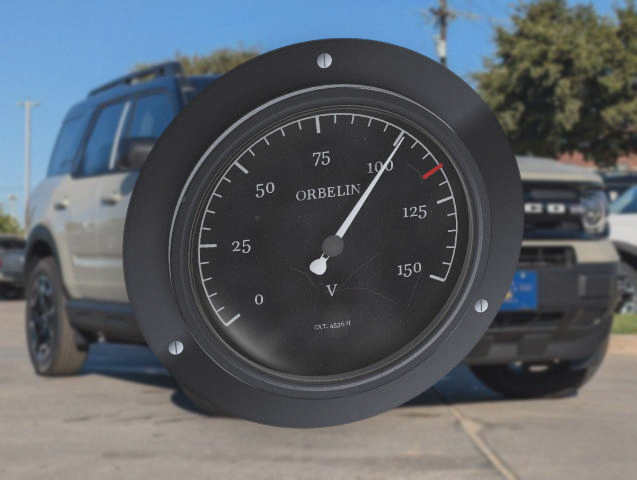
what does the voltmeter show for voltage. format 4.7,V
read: 100,V
